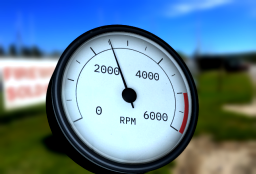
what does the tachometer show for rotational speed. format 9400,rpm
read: 2500,rpm
